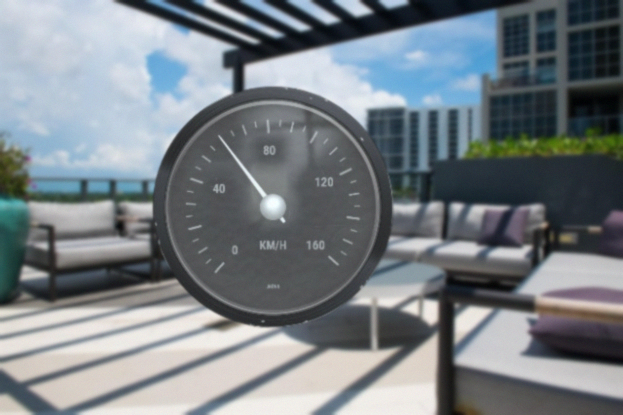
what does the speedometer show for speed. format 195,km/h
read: 60,km/h
